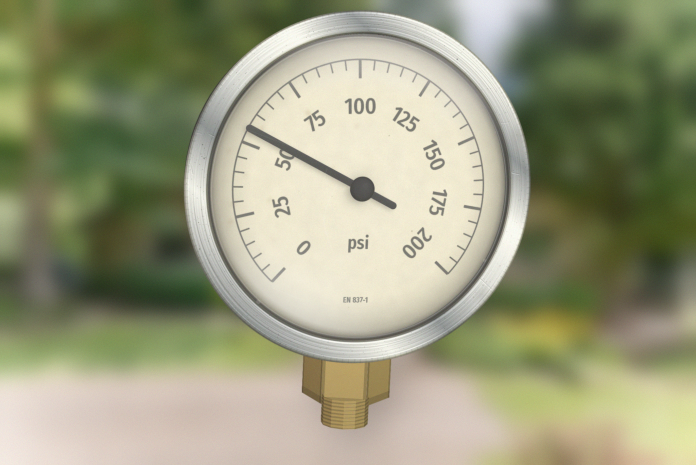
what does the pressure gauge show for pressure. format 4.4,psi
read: 55,psi
